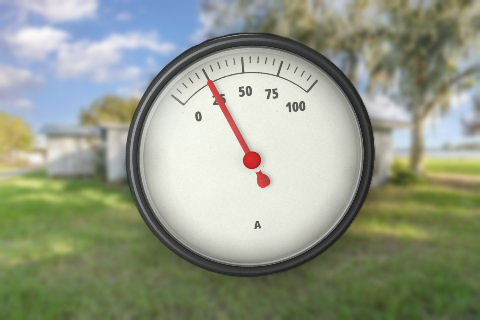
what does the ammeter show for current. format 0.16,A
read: 25,A
